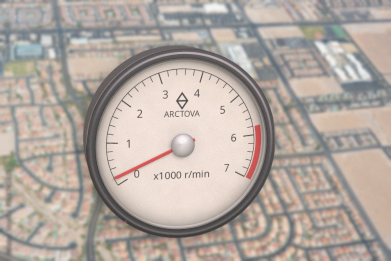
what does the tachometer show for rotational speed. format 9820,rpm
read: 200,rpm
